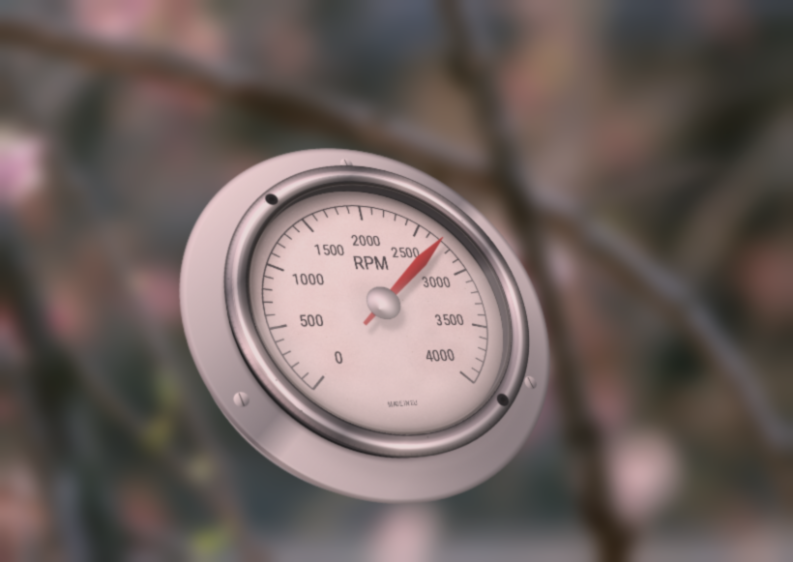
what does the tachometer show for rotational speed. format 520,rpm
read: 2700,rpm
